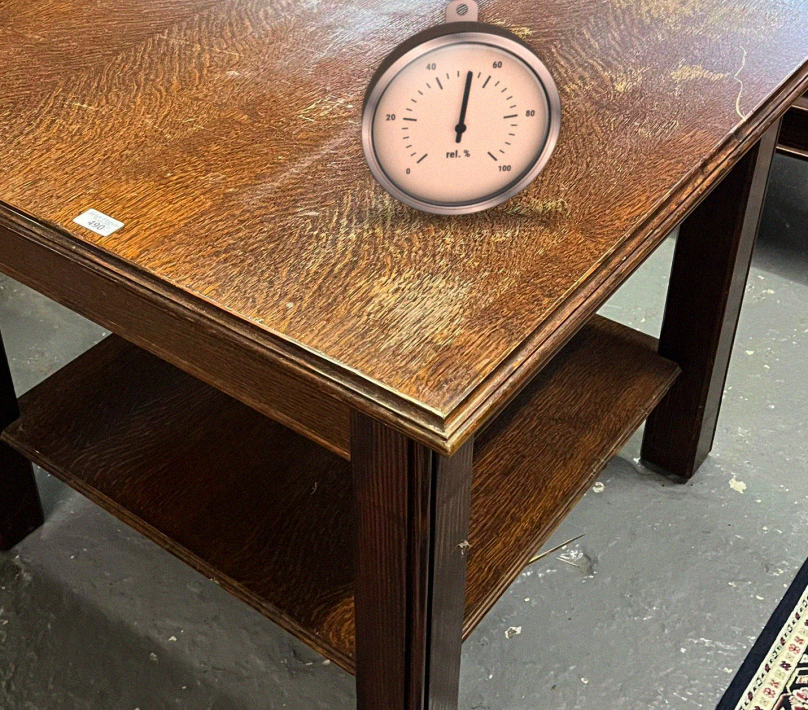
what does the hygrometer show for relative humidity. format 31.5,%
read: 52,%
